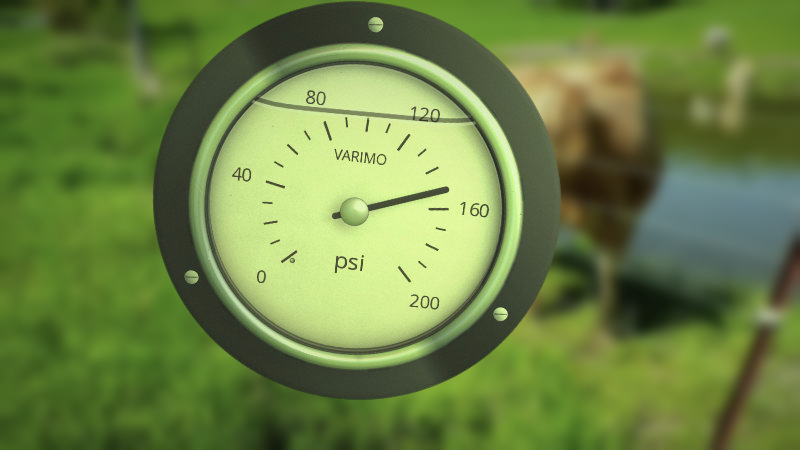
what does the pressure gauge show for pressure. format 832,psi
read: 150,psi
